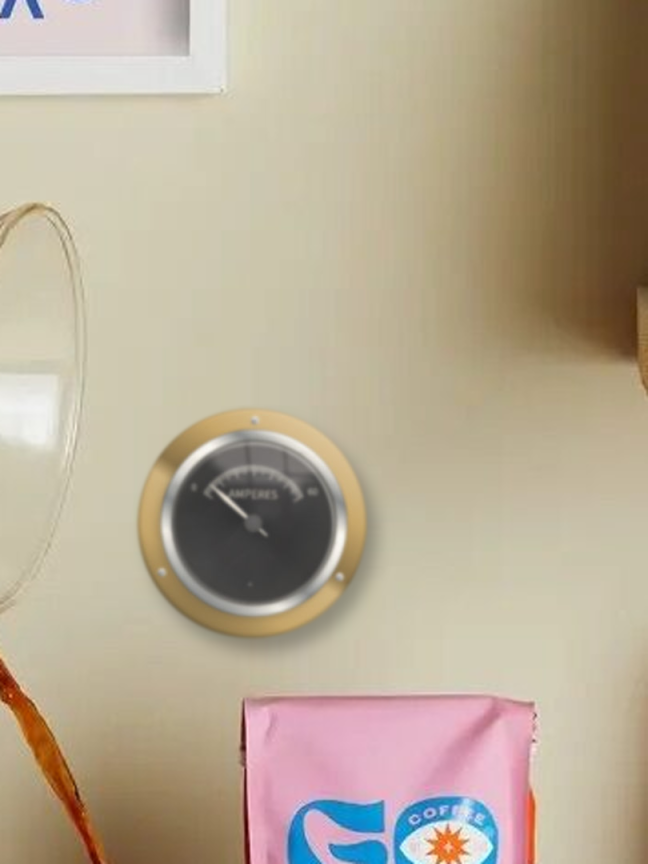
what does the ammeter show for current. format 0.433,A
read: 5,A
